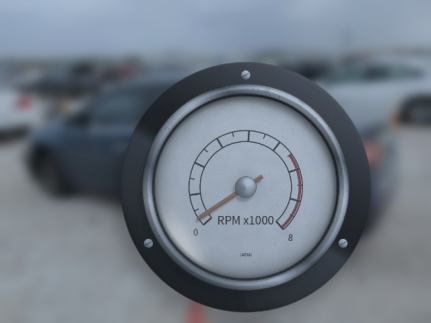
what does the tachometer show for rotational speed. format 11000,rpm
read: 250,rpm
